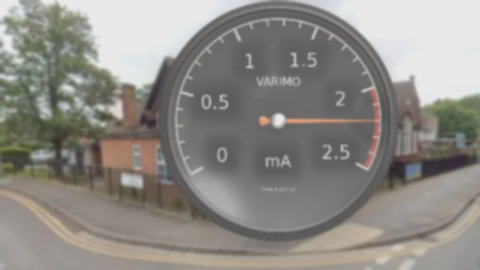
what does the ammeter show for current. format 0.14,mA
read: 2.2,mA
